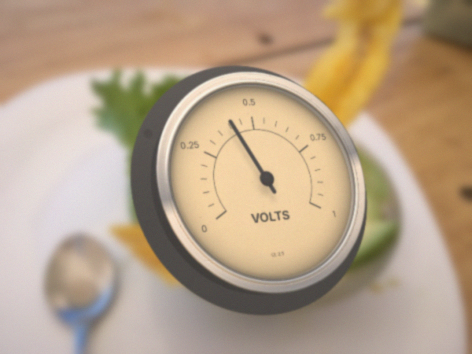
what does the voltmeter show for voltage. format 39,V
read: 0.4,V
